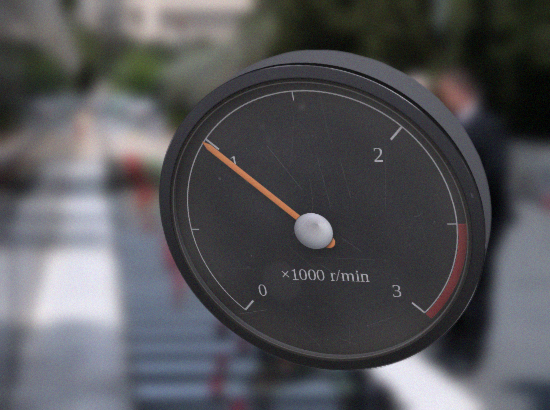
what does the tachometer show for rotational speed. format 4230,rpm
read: 1000,rpm
